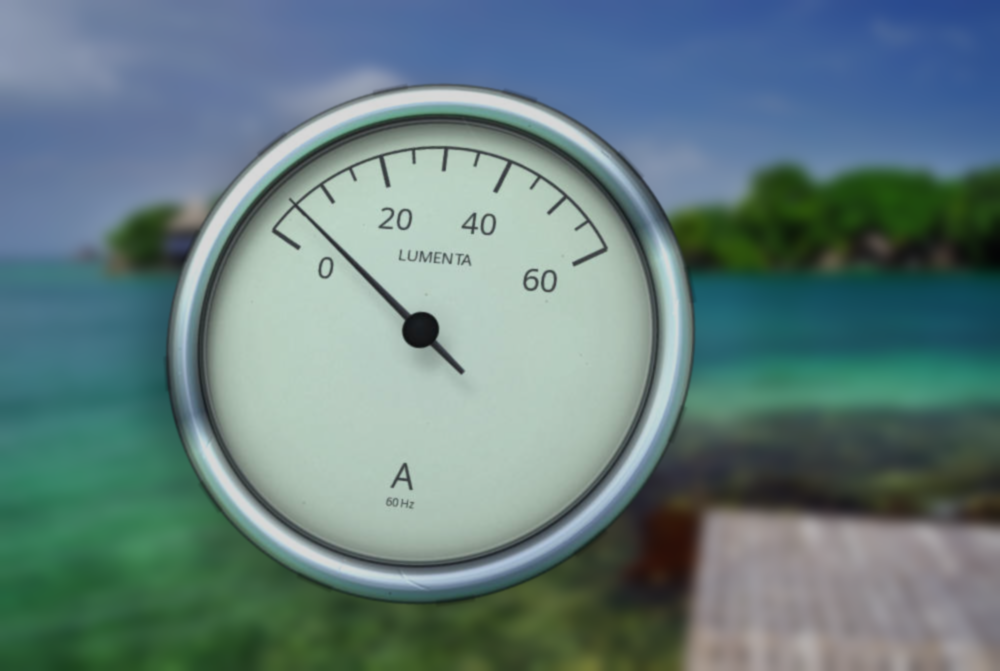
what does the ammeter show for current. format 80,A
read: 5,A
